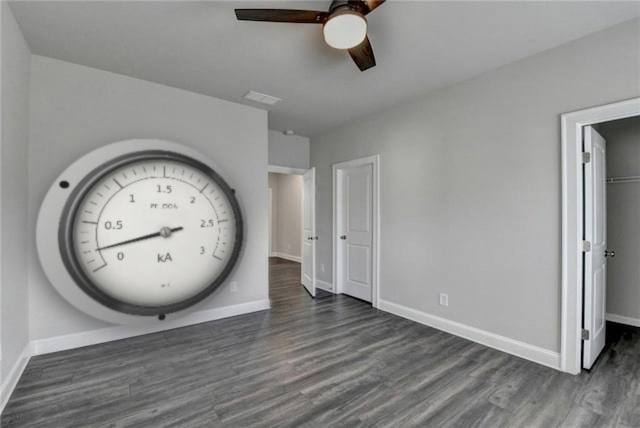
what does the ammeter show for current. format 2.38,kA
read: 0.2,kA
